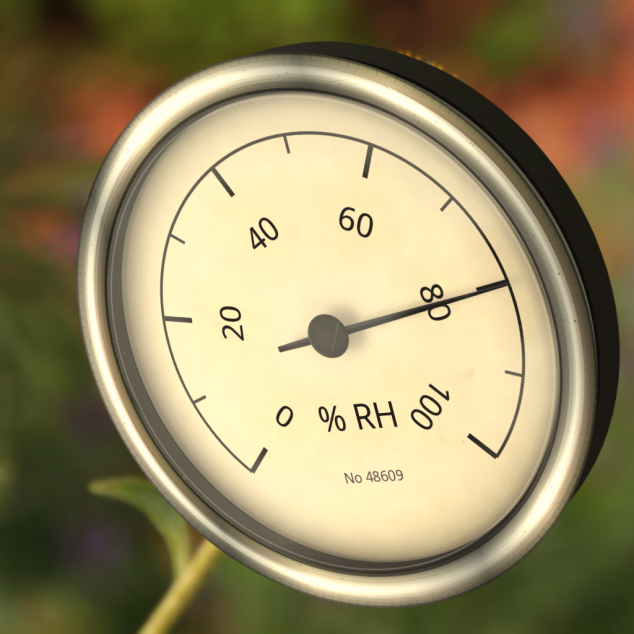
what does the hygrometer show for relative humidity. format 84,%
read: 80,%
